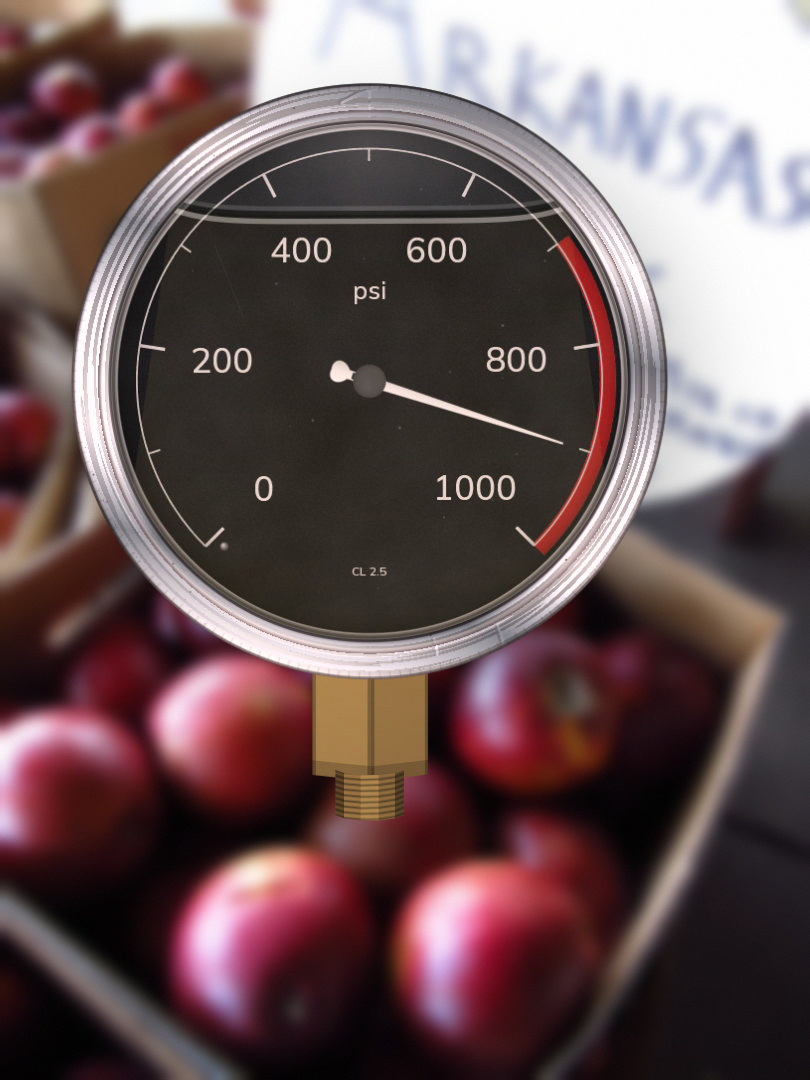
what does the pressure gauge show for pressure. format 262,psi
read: 900,psi
